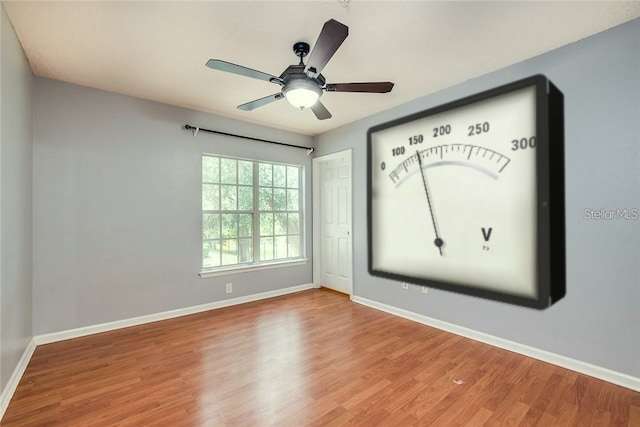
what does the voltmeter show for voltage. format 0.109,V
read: 150,V
